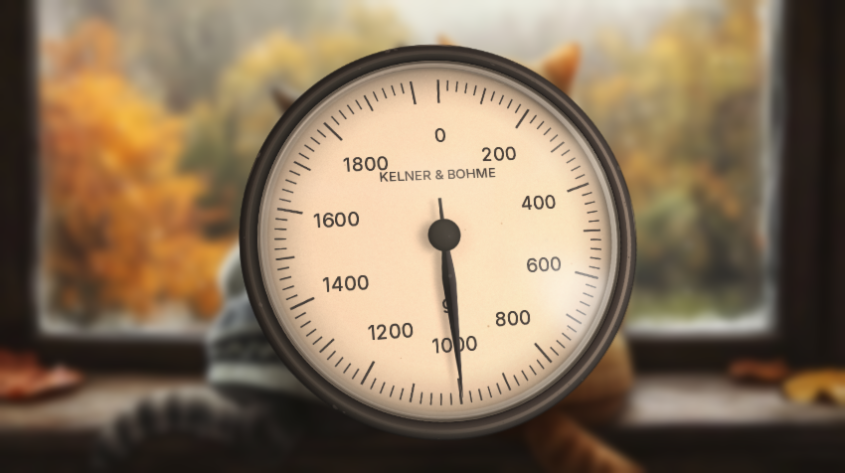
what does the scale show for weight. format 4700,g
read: 1000,g
